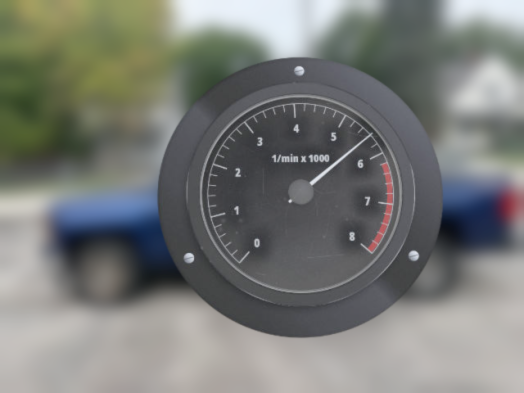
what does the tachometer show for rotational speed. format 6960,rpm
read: 5600,rpm
